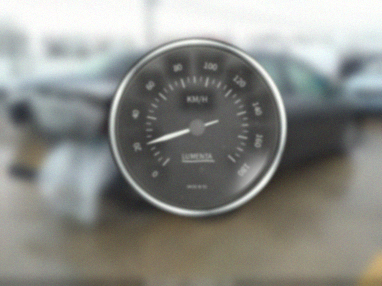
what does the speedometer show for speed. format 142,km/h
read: 20,km/h
